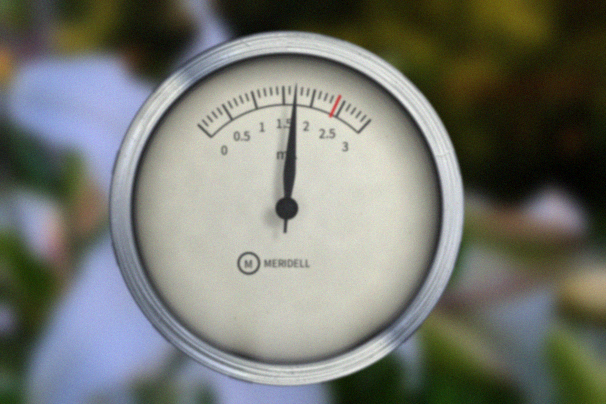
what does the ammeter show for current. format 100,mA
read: 1.7,mA
